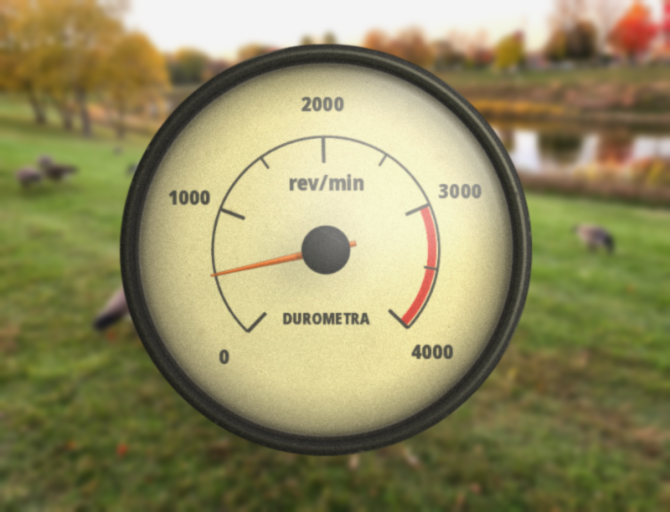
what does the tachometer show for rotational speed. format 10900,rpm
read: 500,rpm
